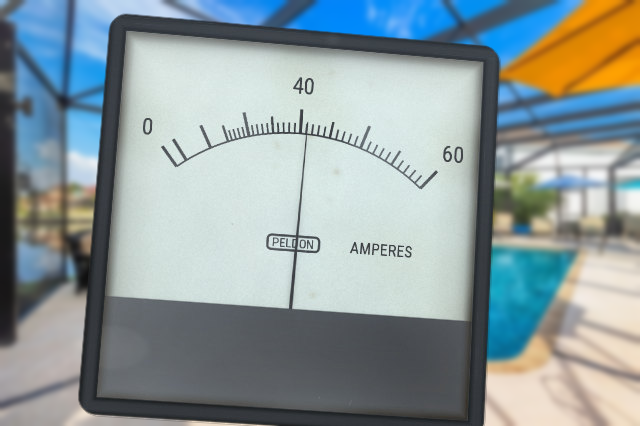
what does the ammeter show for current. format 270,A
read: 41,A
